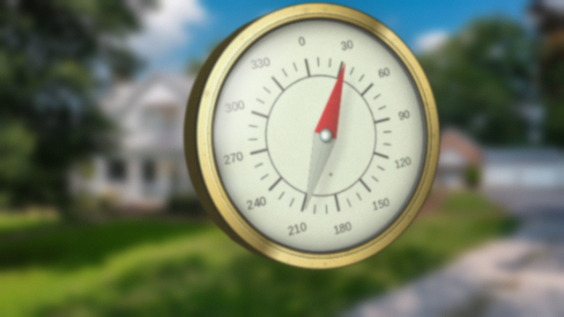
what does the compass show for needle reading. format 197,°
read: 30,°
